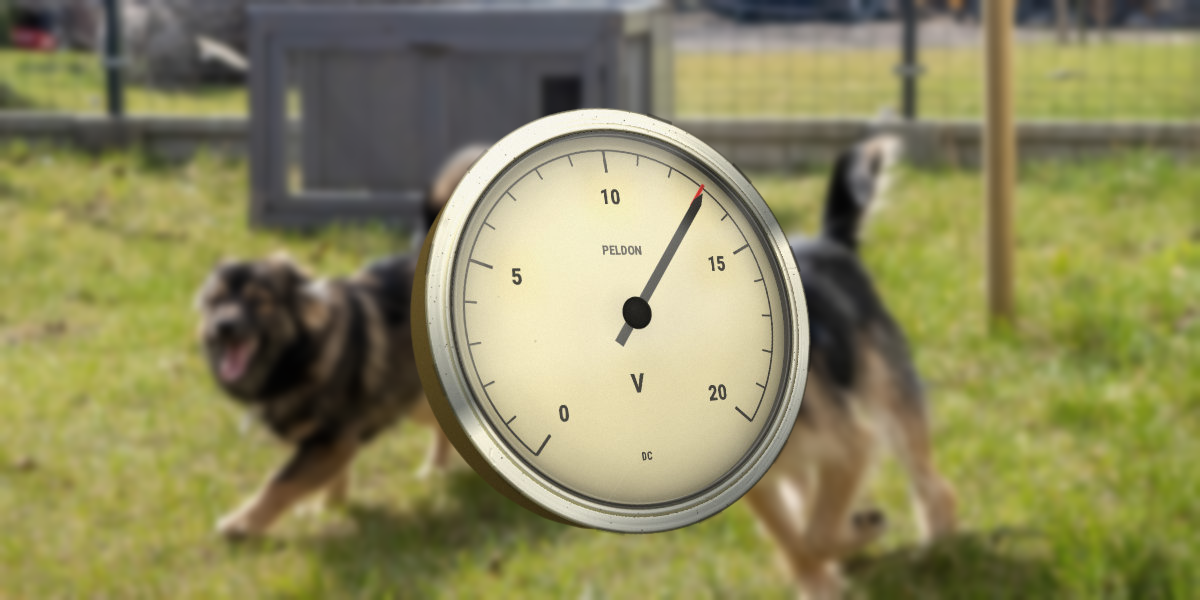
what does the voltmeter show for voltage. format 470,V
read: 13,V
